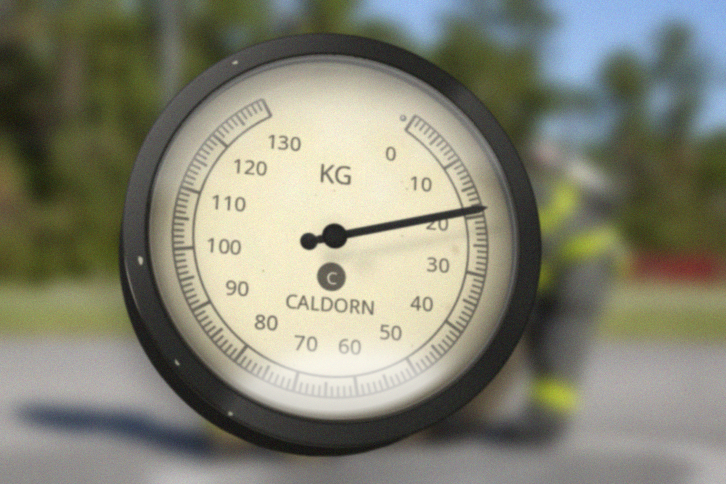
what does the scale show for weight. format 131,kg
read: 19,kg
